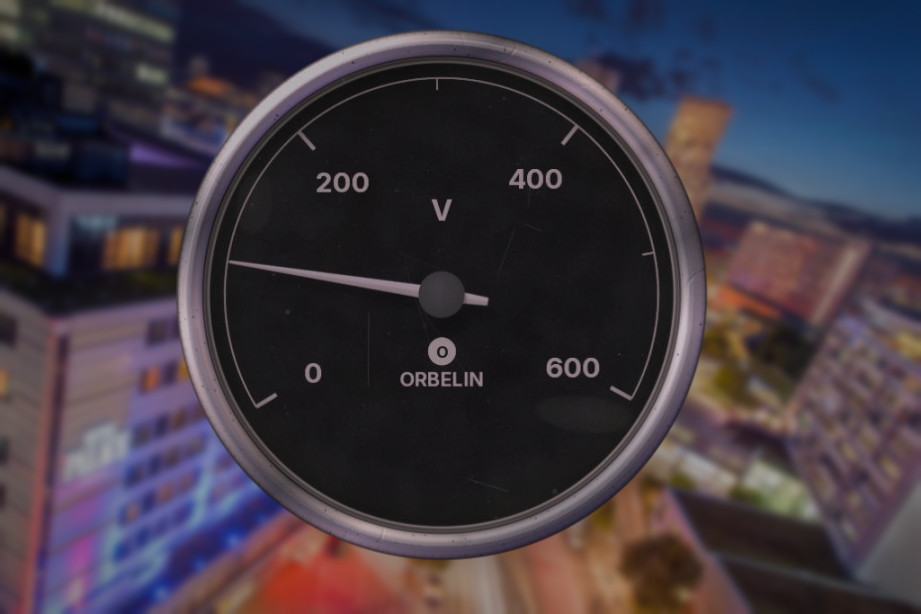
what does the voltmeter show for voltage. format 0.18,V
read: 100,V
